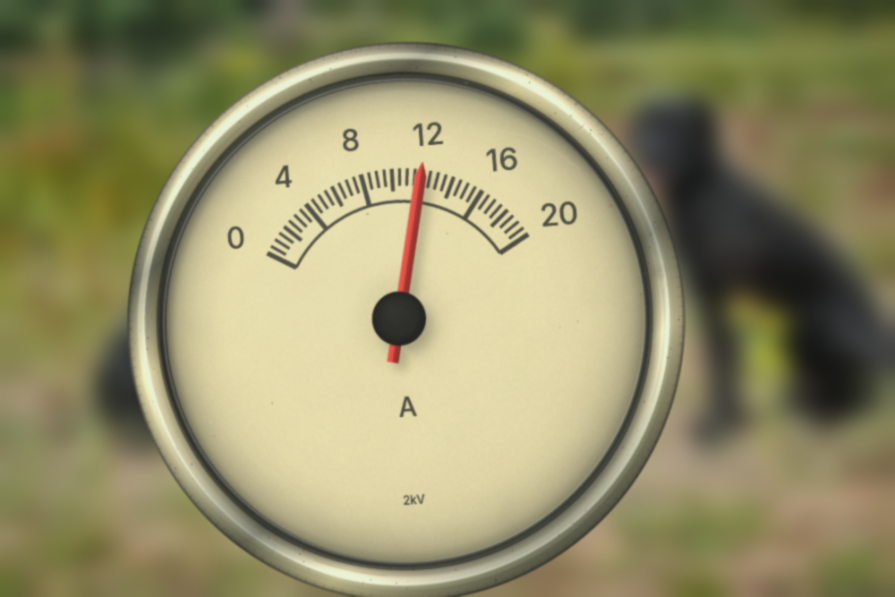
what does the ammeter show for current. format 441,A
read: 12,A
